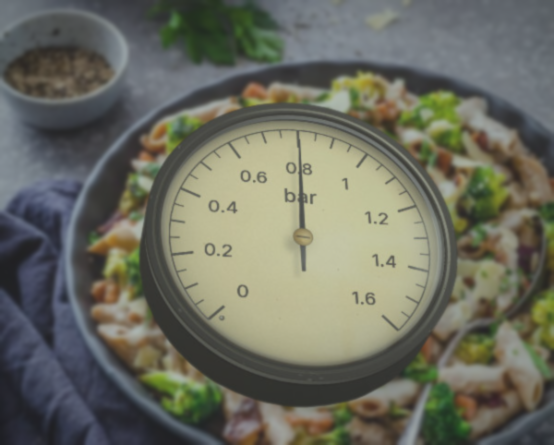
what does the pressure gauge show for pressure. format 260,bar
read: 0.8,bar
